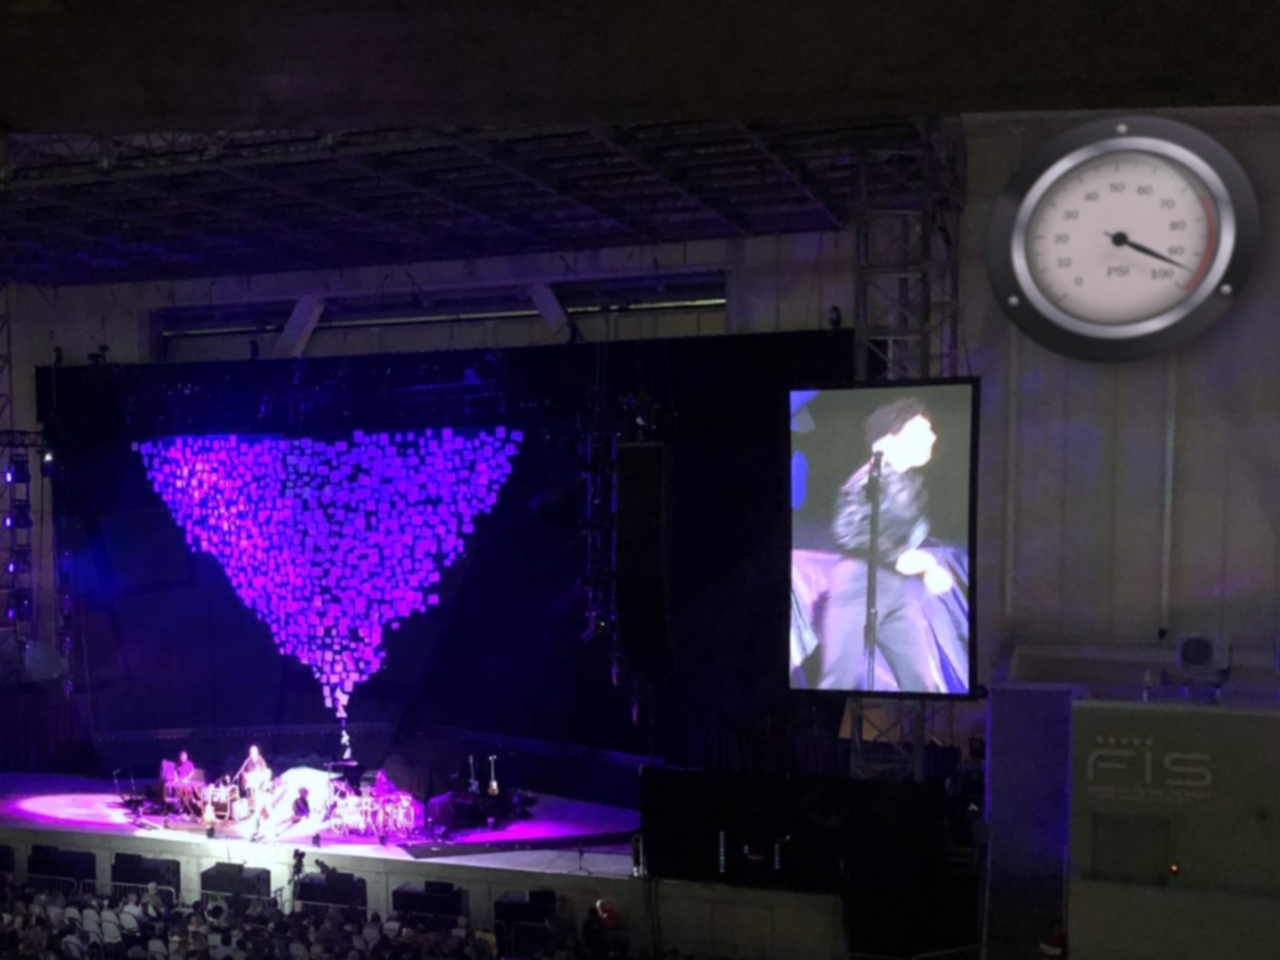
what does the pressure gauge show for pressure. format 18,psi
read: 95,psi
